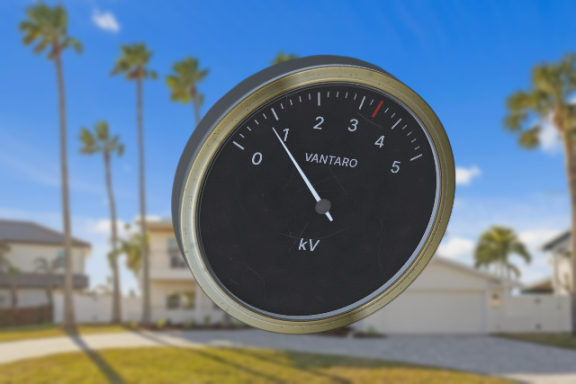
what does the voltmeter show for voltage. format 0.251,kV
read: 0.8,kV
